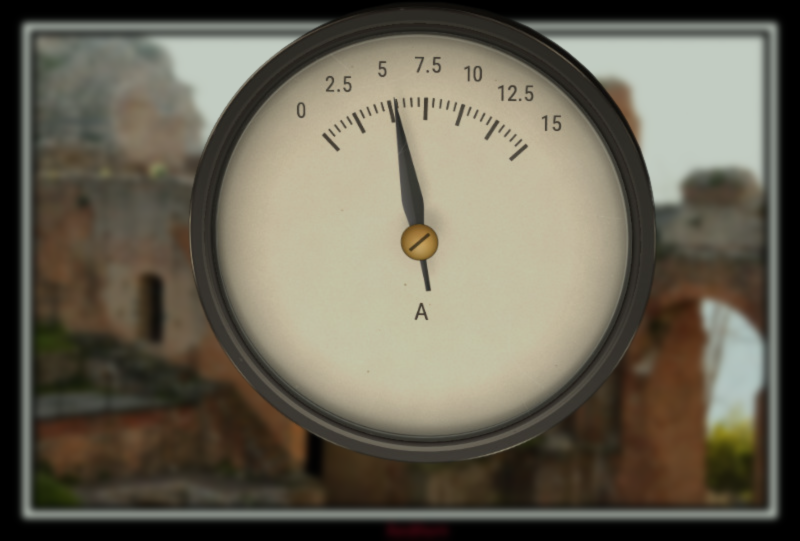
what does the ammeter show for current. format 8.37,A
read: 5.5,A
